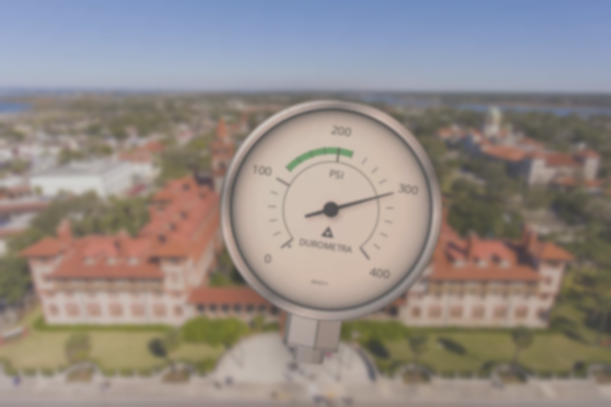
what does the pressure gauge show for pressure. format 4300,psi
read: 300,psi
